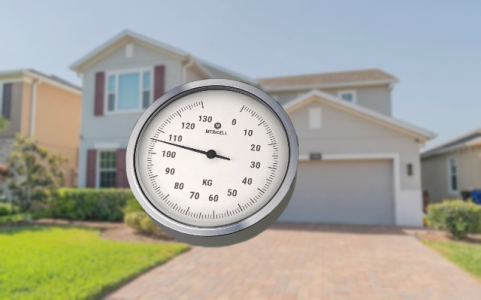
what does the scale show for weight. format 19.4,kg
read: 105,kg
